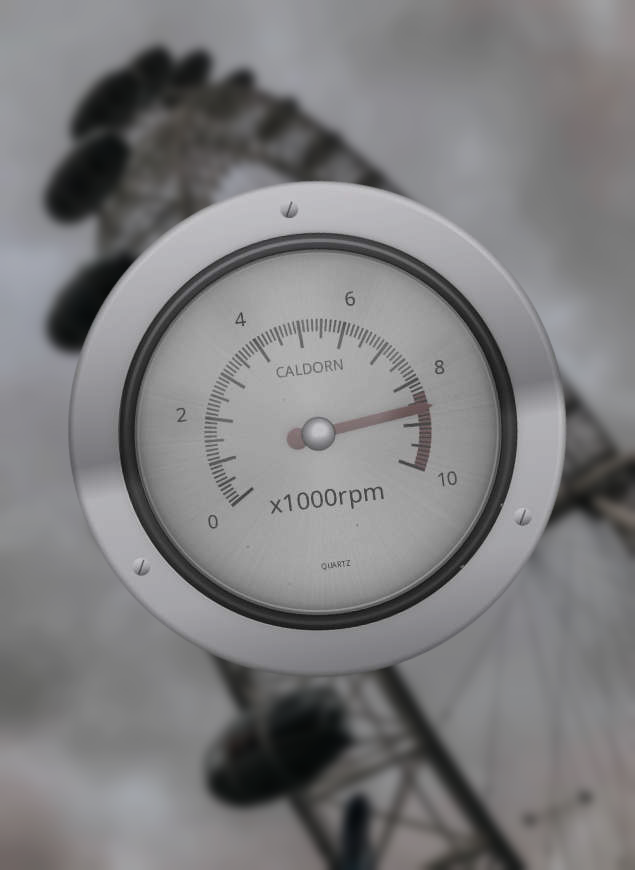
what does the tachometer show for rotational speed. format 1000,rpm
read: 8600,rpm
